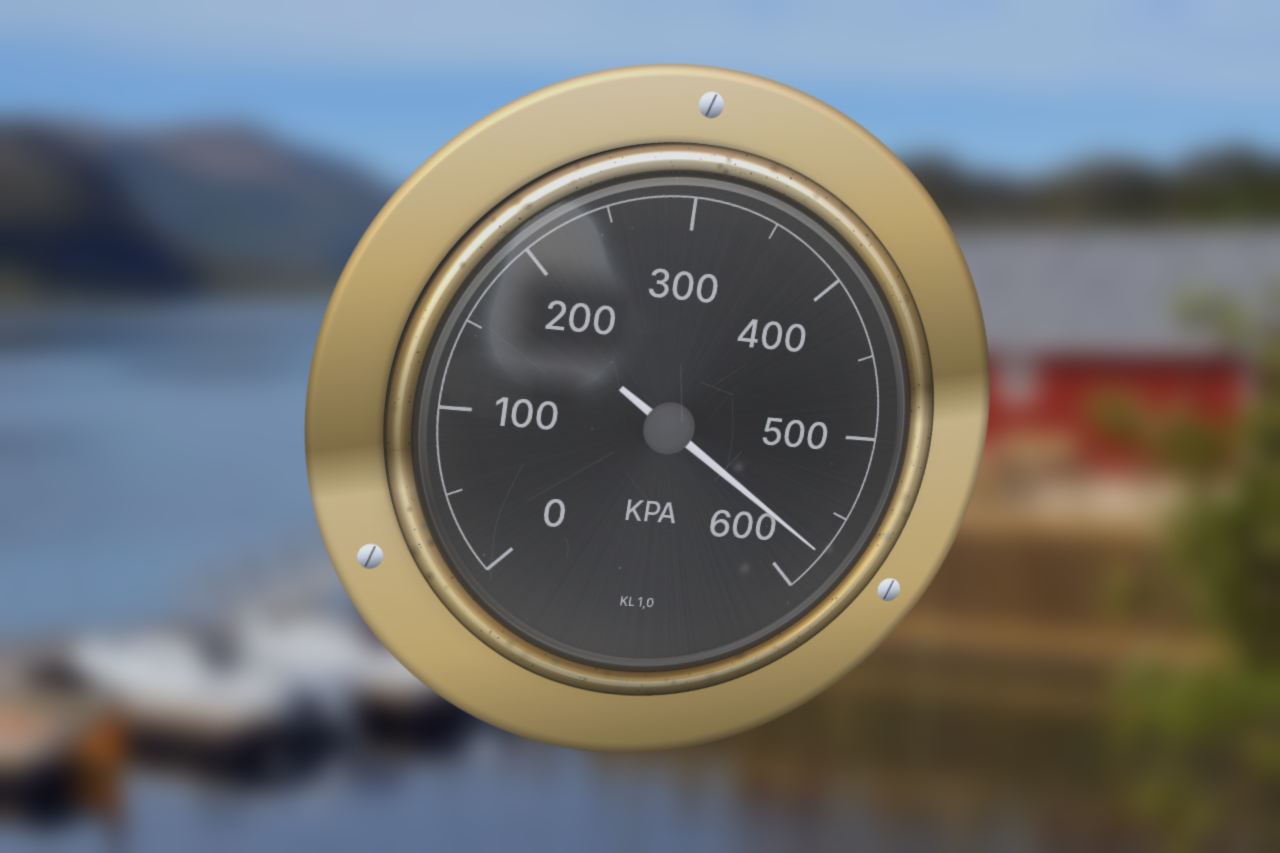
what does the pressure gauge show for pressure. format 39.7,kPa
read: 575,kPa
